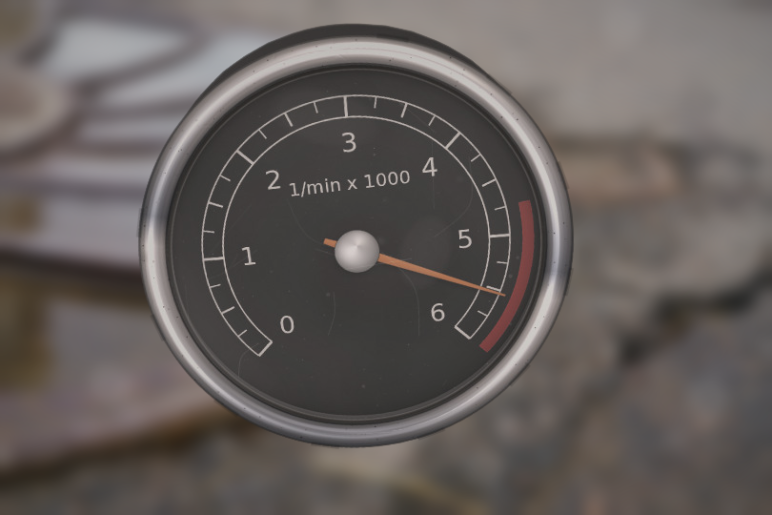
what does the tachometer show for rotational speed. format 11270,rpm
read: 5500,rpm
